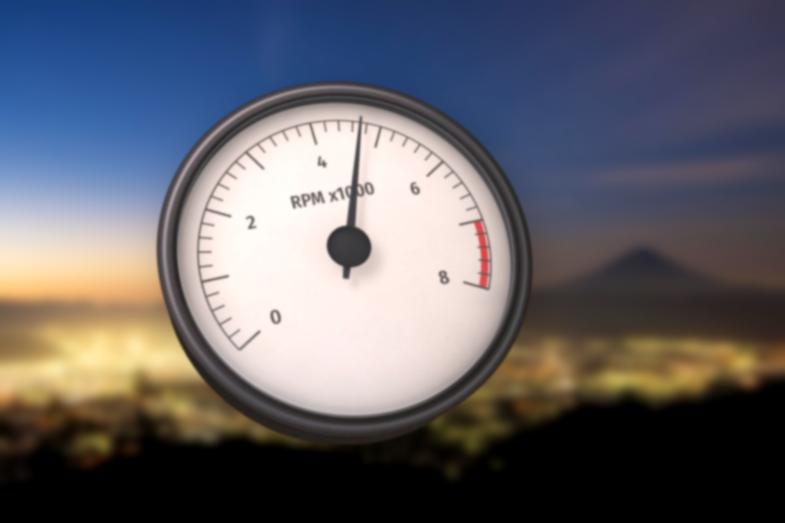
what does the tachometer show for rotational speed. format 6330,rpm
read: 4700,rpm
